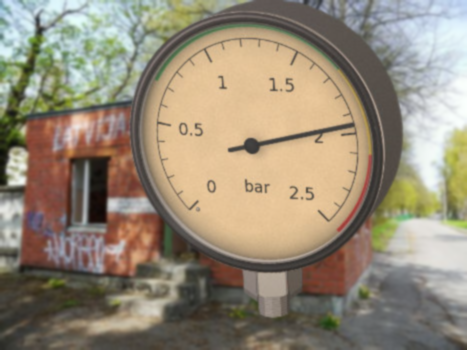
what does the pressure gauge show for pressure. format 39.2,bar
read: 1.95,bar
